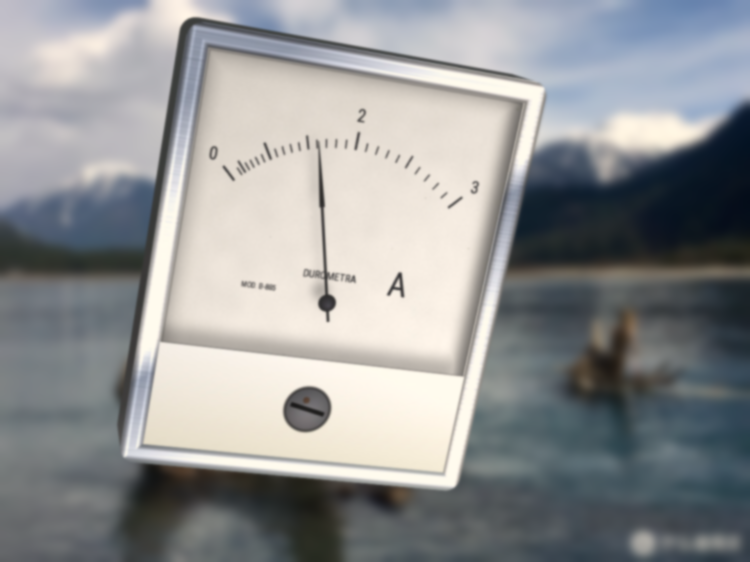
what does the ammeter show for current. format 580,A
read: 1.6,A
